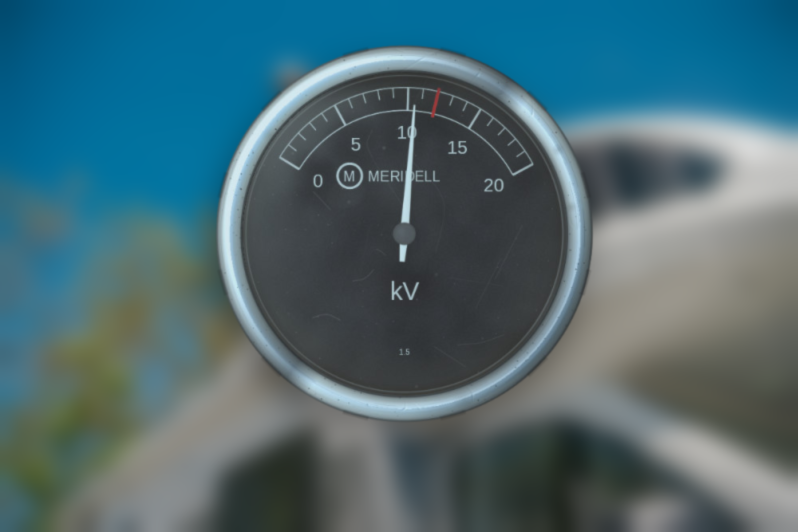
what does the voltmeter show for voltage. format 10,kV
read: 10.5,kV
